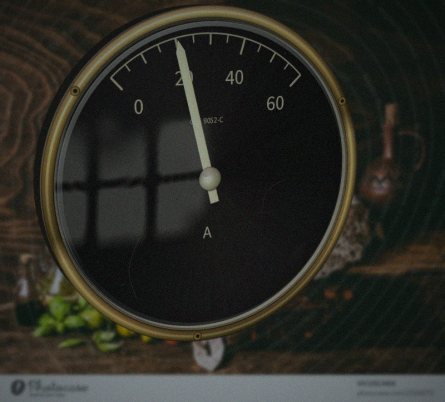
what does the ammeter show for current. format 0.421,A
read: 20,A
